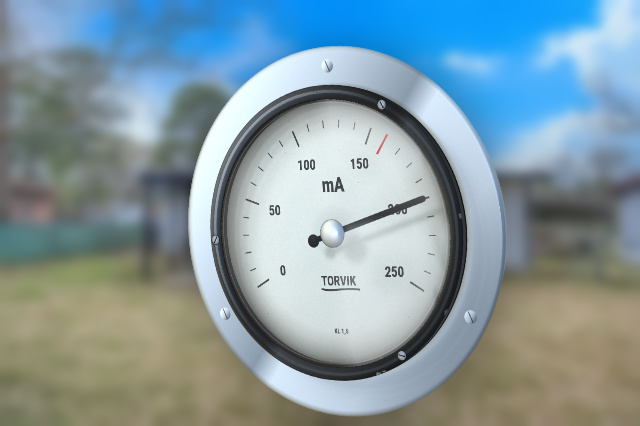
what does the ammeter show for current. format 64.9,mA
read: 200,mA
